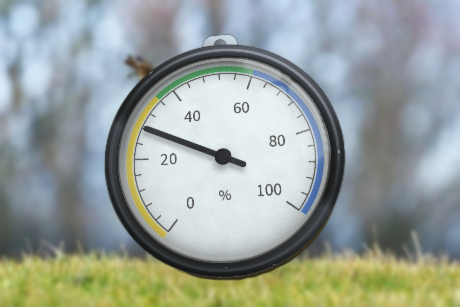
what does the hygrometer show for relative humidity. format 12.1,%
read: 28,%
